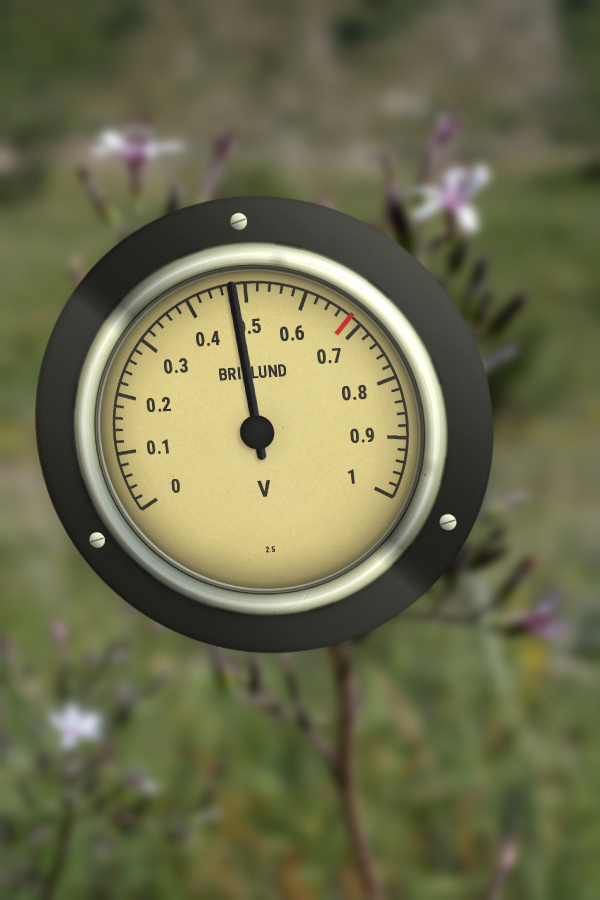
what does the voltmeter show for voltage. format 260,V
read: 0.48,V
